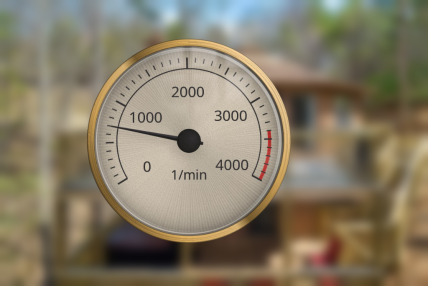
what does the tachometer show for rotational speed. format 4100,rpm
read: 700,rpm
